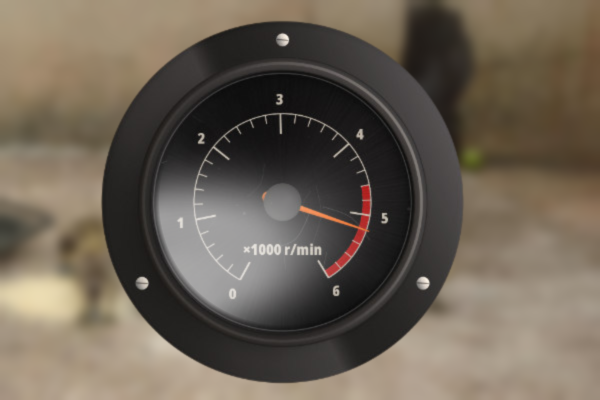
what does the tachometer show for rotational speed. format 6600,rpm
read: 5200,rpm
